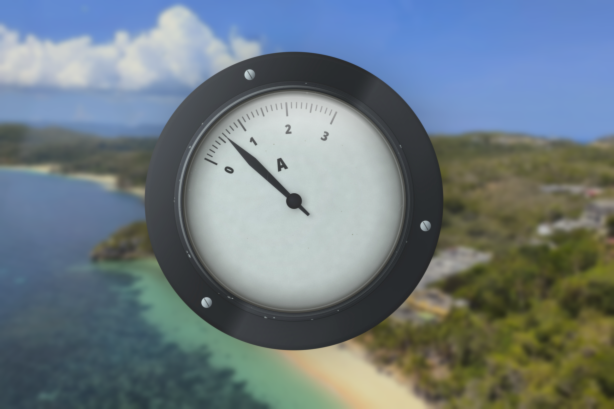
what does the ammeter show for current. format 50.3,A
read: 0.6,A
